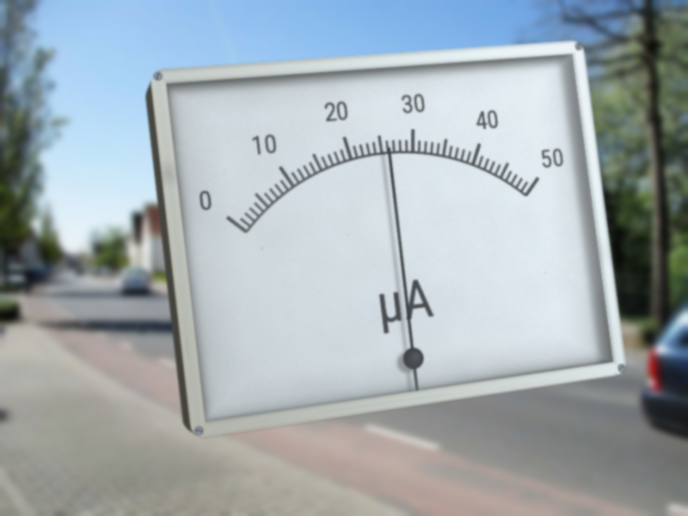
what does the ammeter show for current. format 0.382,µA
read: 26,µA
